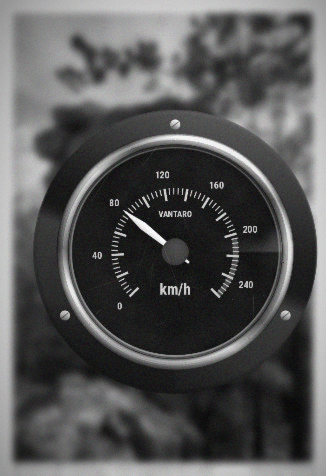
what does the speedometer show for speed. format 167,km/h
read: 80,km/h
